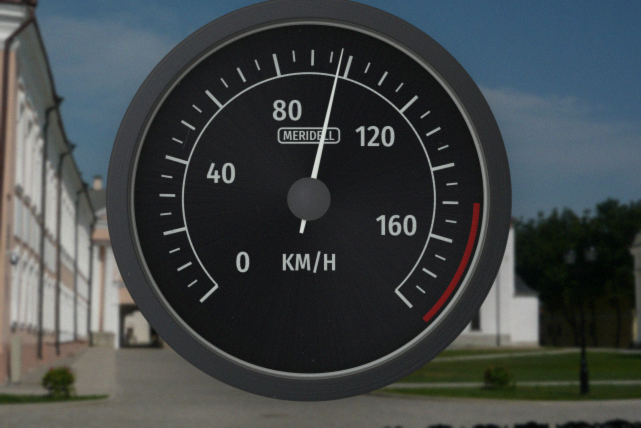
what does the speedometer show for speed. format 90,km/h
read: 97.5,km/h
